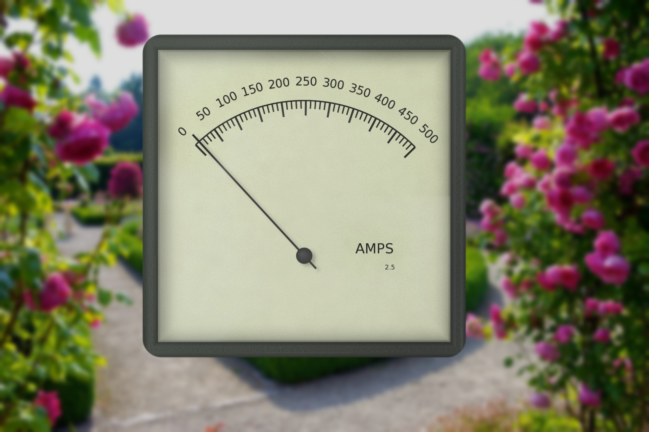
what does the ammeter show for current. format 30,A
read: 10,A
